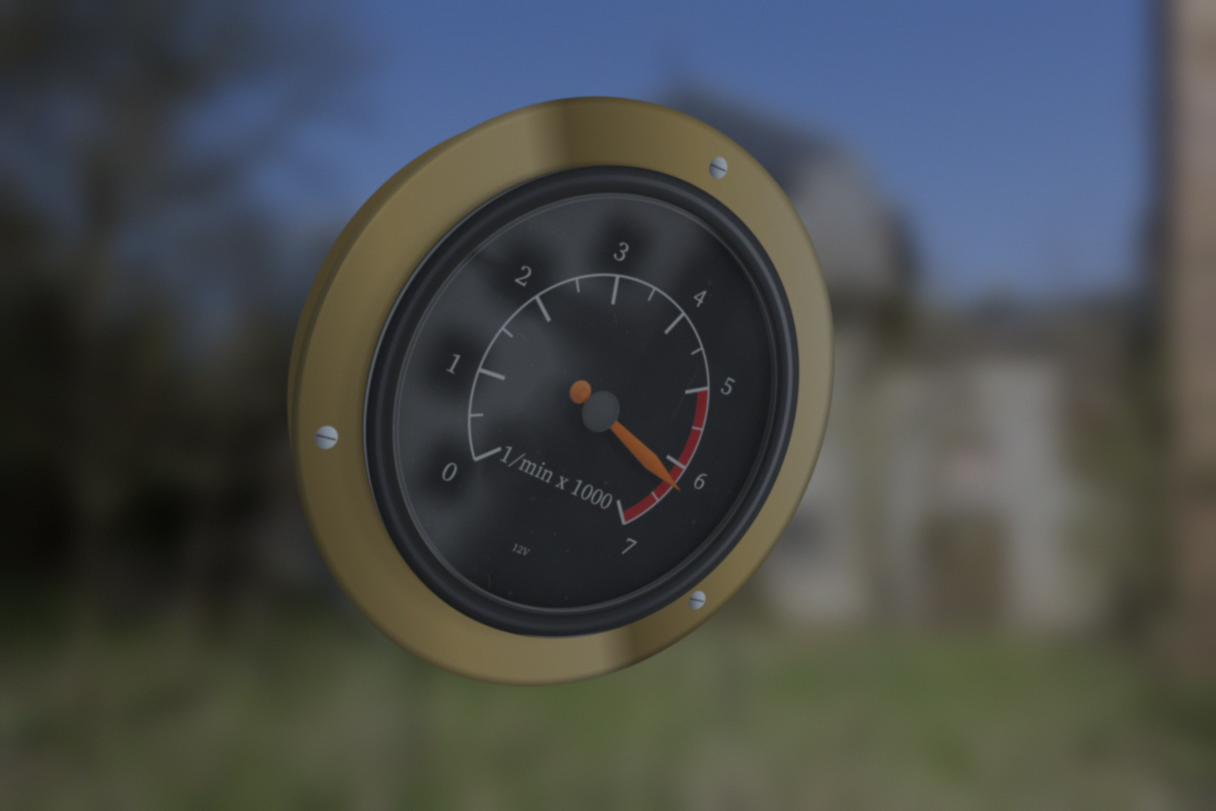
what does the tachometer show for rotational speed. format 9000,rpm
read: 6250,rpm
